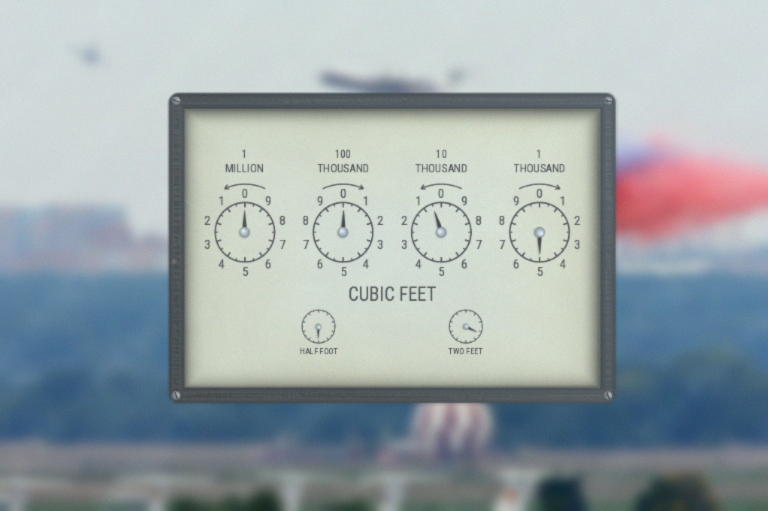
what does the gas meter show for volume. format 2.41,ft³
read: 500,ft³
